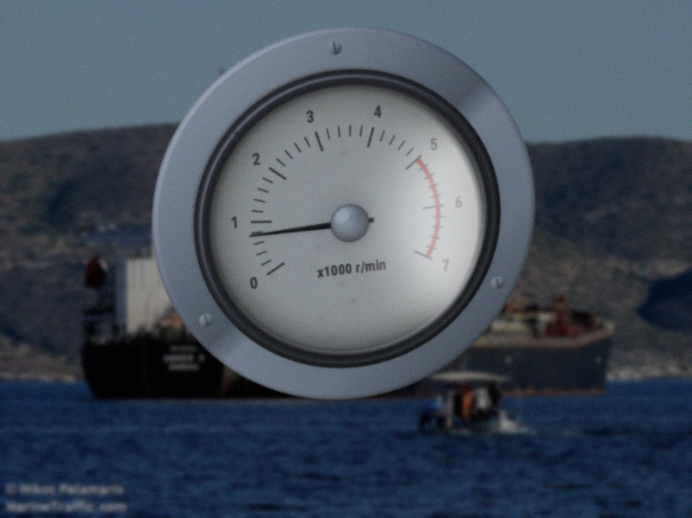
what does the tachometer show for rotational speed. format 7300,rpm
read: 800,rpm
